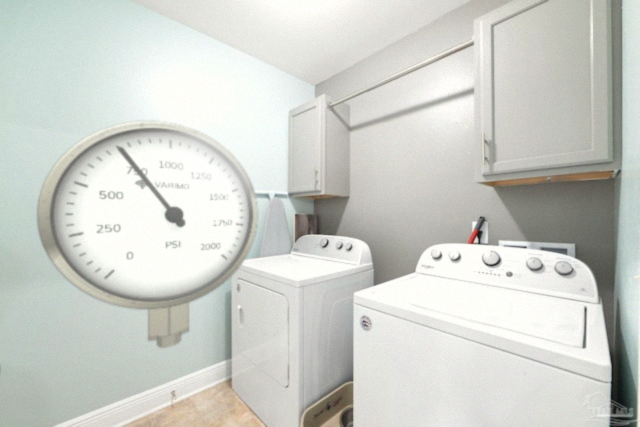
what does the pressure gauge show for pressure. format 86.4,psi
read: 750,psi
